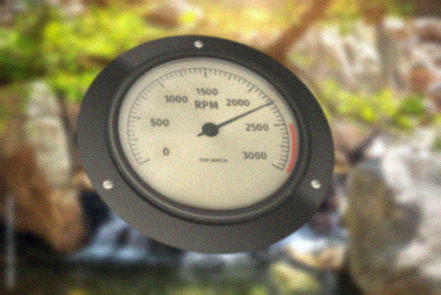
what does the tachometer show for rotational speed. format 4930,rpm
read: 2250,rpm
